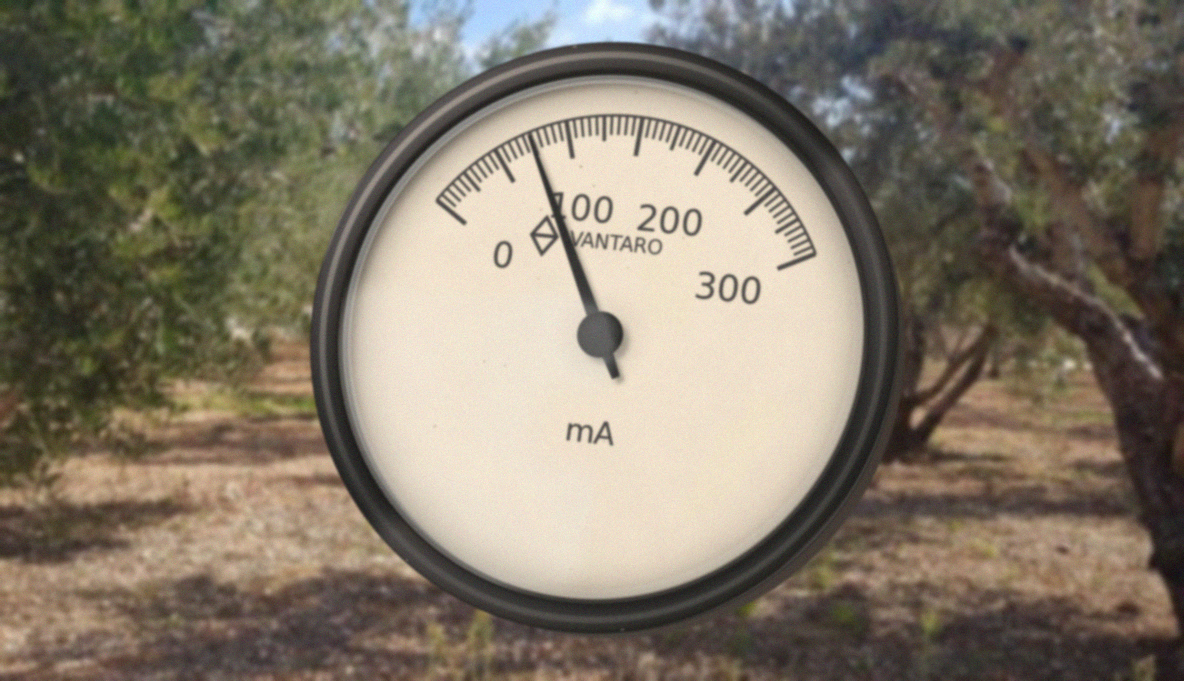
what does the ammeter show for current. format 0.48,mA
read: 75,mA
